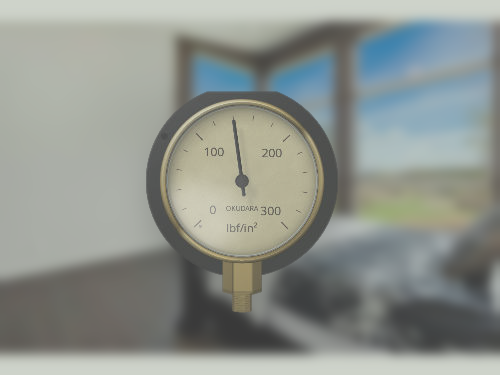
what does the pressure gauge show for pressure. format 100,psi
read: 140,psi
